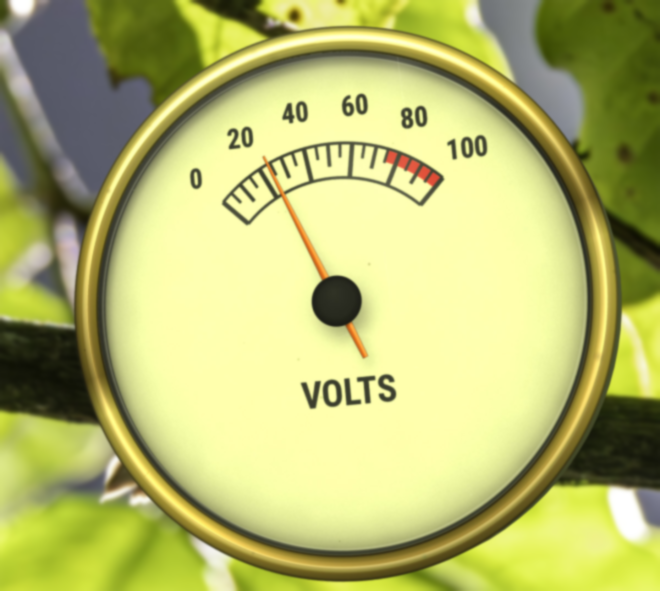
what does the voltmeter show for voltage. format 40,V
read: 25,V
